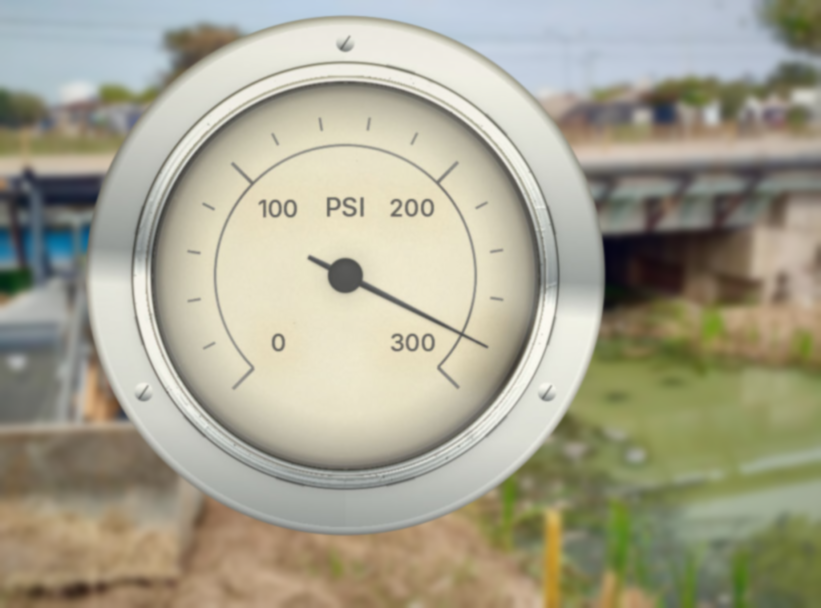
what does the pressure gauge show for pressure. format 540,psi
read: 280,psi
